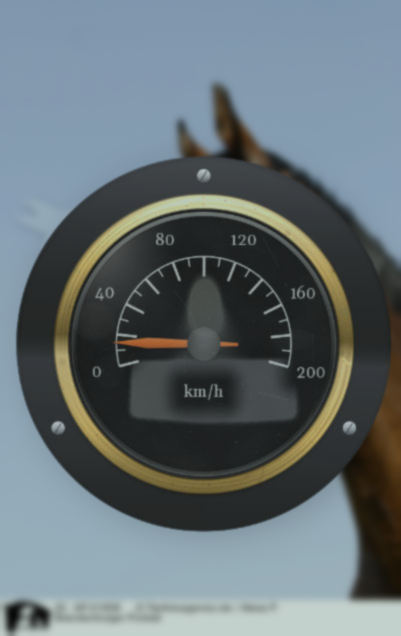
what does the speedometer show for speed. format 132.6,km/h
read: 15,km/h
